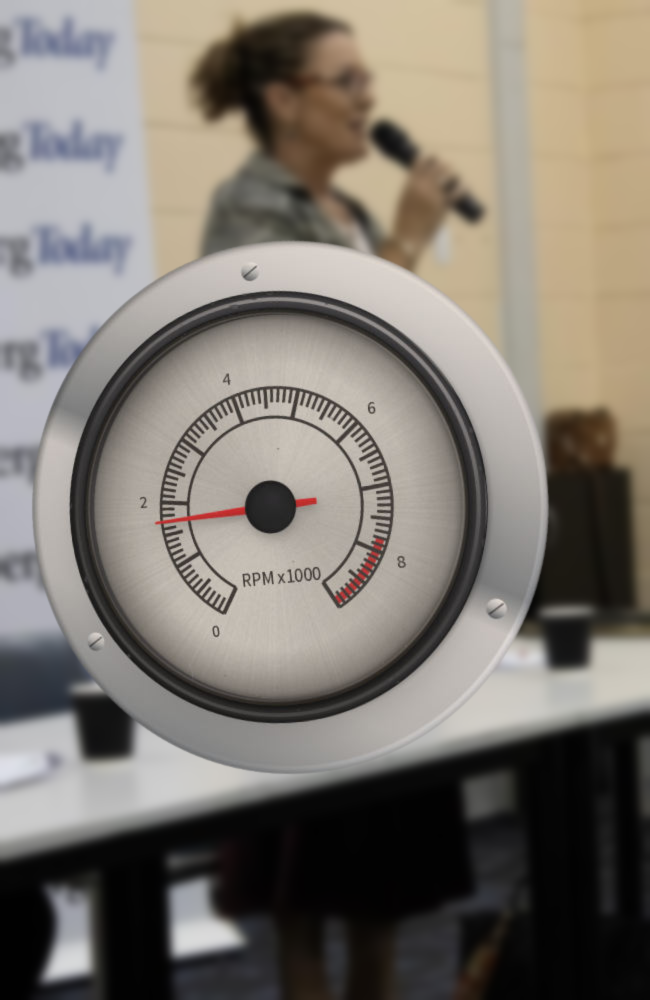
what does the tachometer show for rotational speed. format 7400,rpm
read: 1700,rpm
